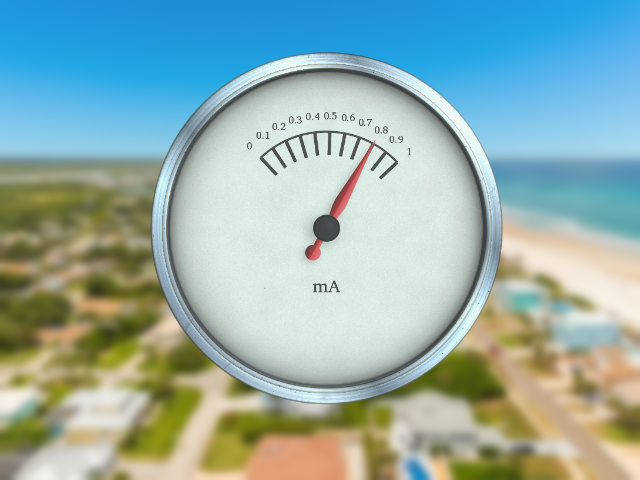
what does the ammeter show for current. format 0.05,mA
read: 0.8,mA
